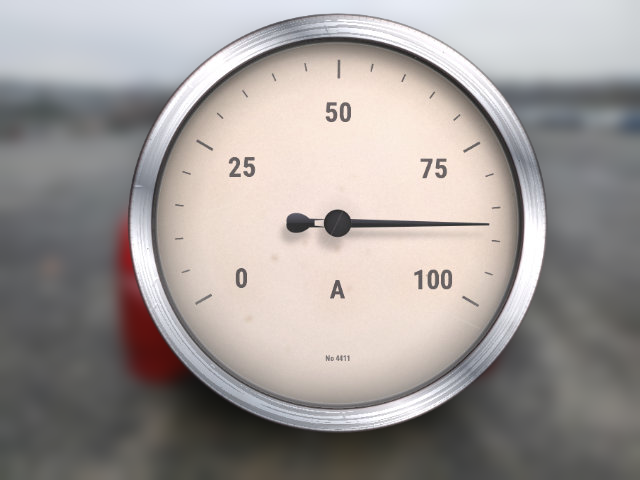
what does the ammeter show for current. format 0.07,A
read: 87.5,A
